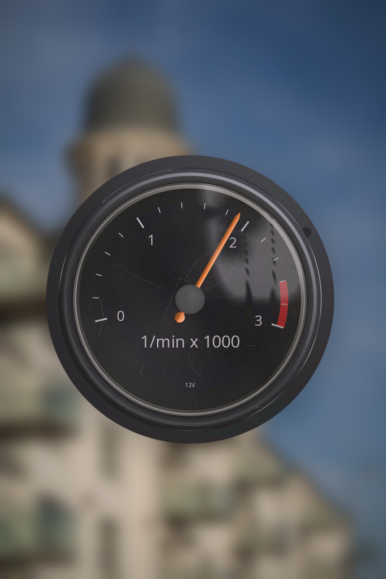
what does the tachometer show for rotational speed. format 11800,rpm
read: 1900,rpm
